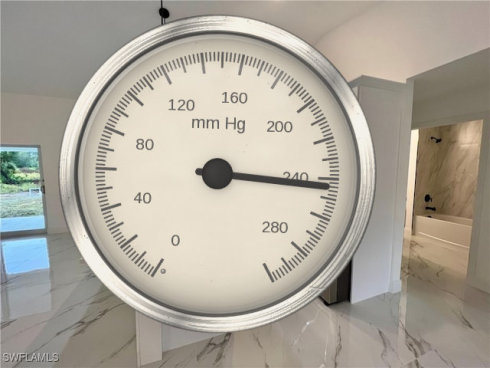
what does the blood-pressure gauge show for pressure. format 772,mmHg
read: 244,mmHg
